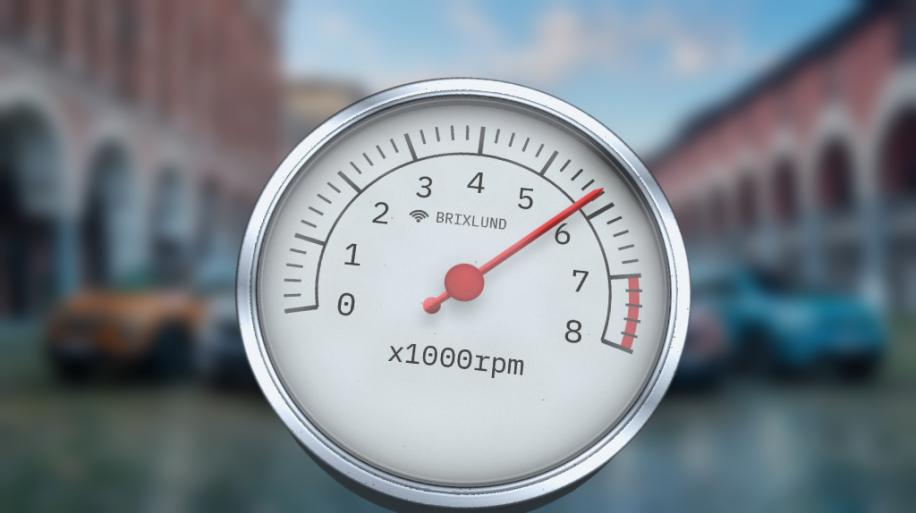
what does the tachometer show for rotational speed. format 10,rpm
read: 5800,rpm
